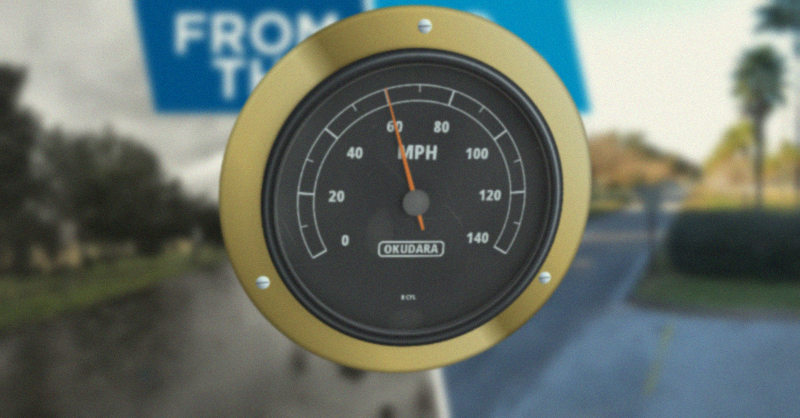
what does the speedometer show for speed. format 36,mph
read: 60,mph
